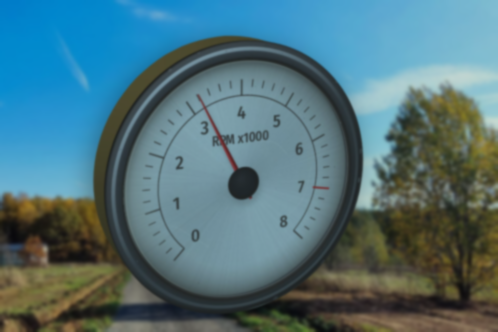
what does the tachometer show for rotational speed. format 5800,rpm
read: 3200,rpm
